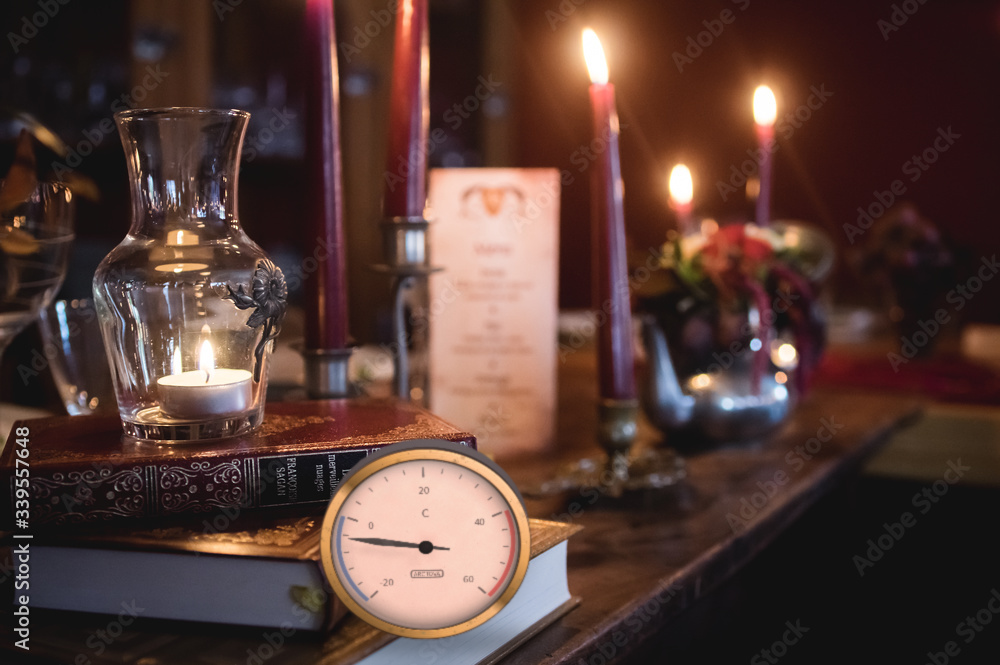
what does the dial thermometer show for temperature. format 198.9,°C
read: -4,°C
